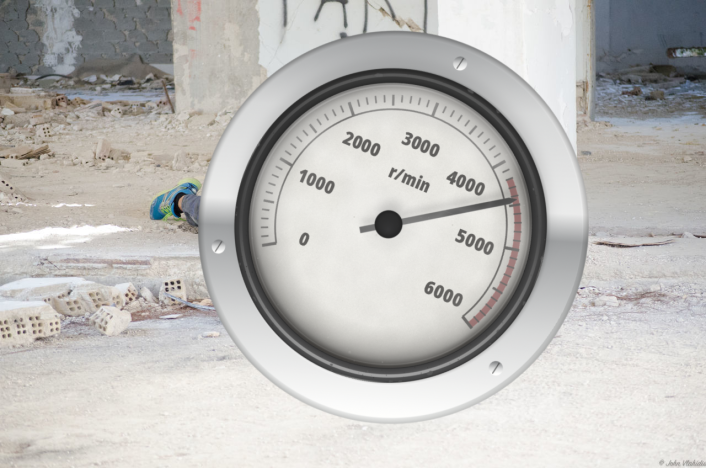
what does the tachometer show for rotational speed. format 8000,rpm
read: 4450,rpm
